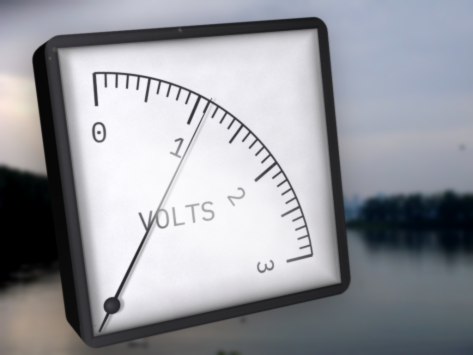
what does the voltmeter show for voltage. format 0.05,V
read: 1.1,V
